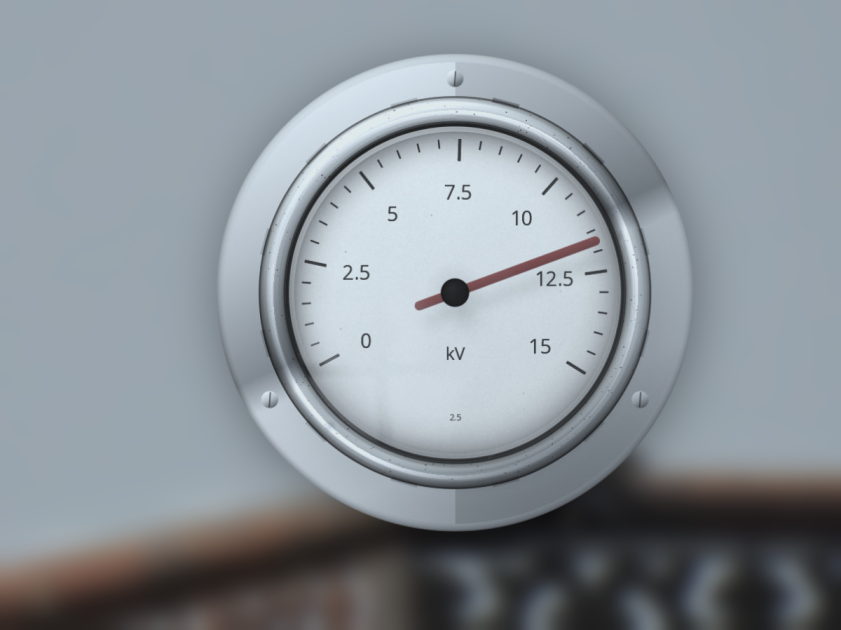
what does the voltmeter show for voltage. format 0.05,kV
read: 11.75,kV
